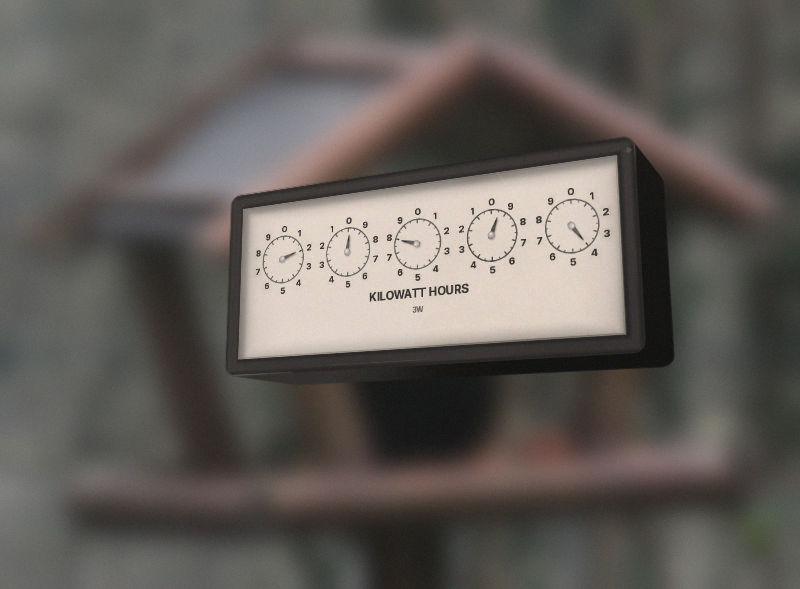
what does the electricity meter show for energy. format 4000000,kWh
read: 19794,kWh
